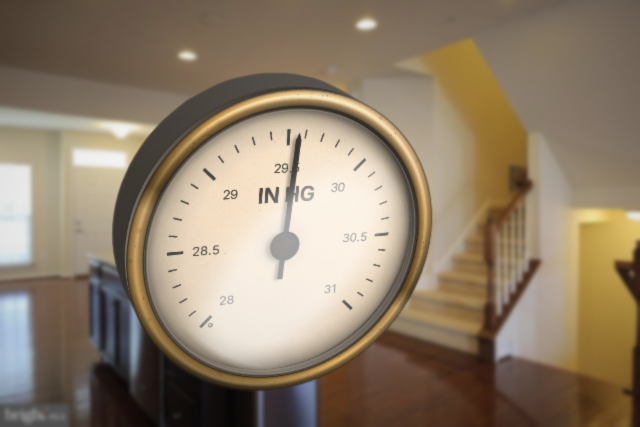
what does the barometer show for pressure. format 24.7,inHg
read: 29.55,inHg
